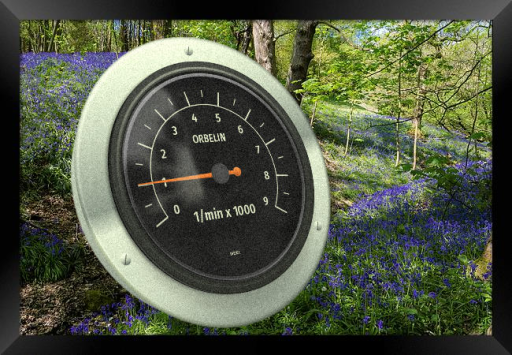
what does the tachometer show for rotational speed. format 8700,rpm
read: 1000,rpm
